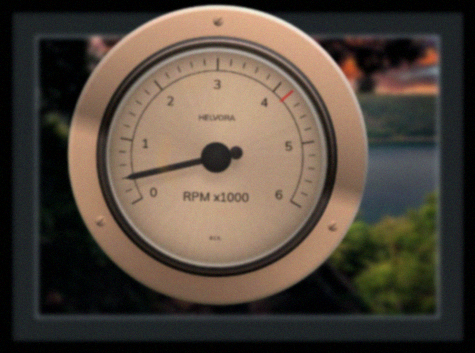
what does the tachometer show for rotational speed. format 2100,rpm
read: 400,rpm
